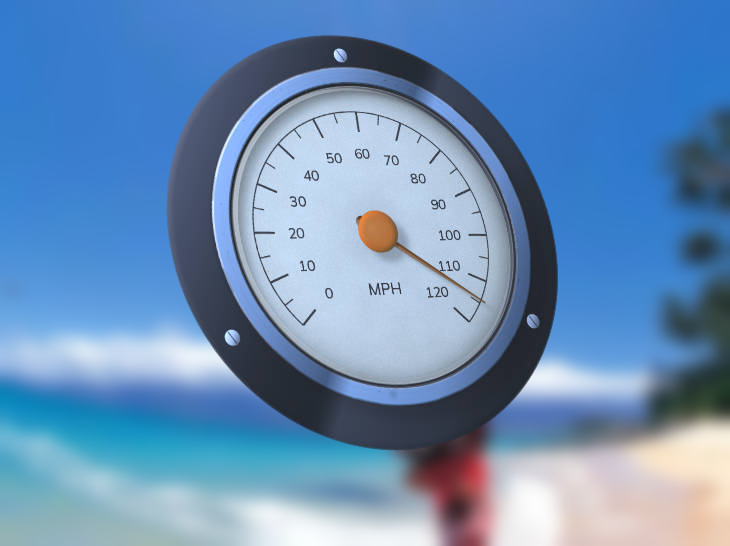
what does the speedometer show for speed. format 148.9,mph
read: 115,mph
